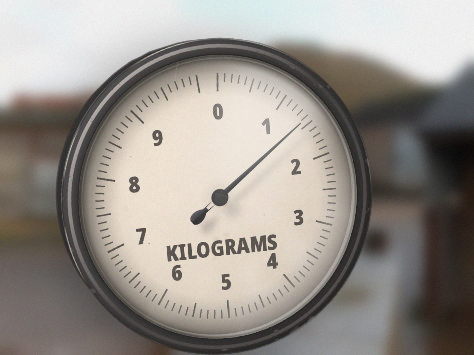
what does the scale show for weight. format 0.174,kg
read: 1.4,kg
